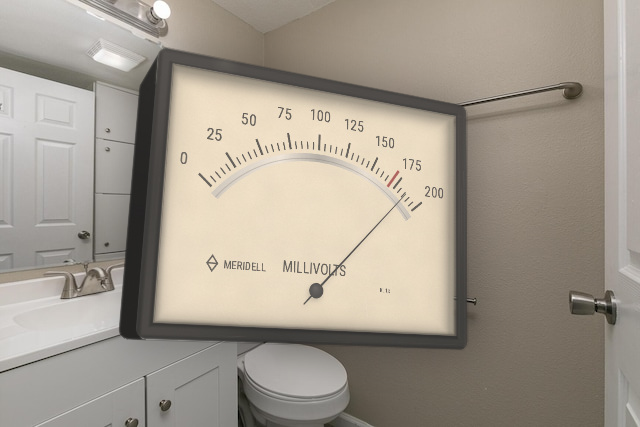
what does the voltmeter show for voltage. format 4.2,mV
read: 185,mV
